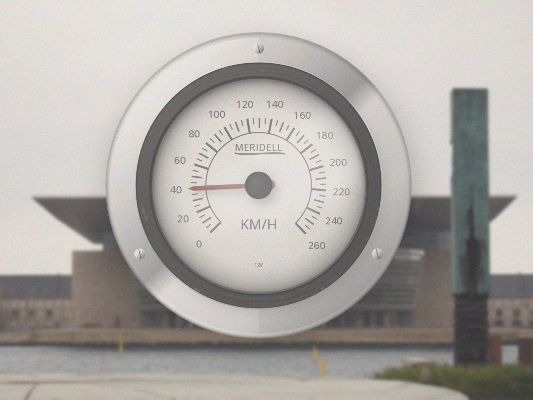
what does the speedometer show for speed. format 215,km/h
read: 40,km/h
